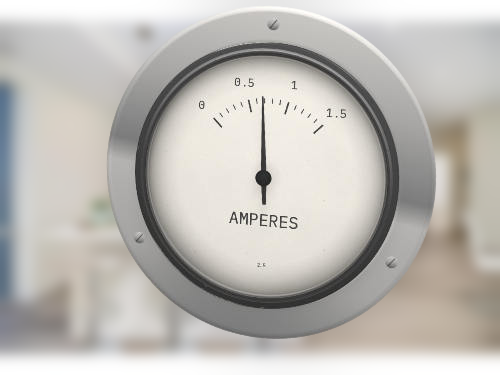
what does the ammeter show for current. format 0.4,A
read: 0.7,A
